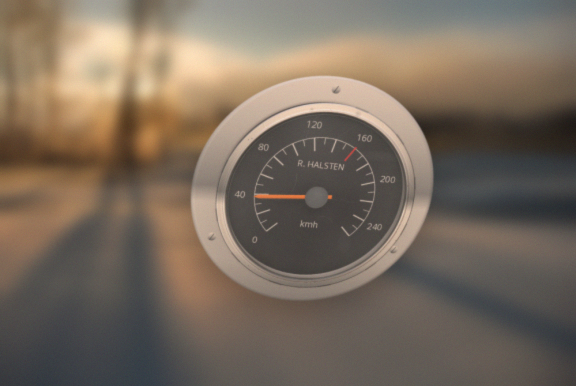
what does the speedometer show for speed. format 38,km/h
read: 40,km/h
